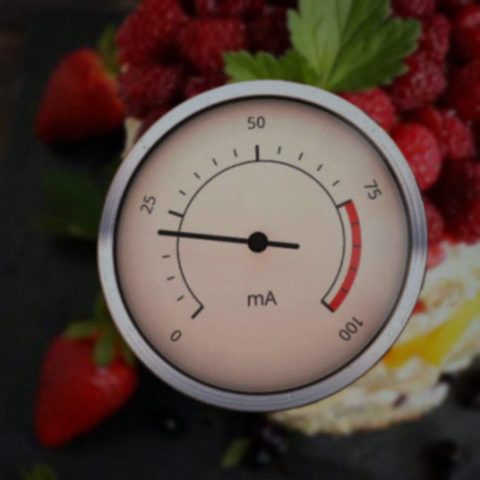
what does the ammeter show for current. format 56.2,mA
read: 20,mA
